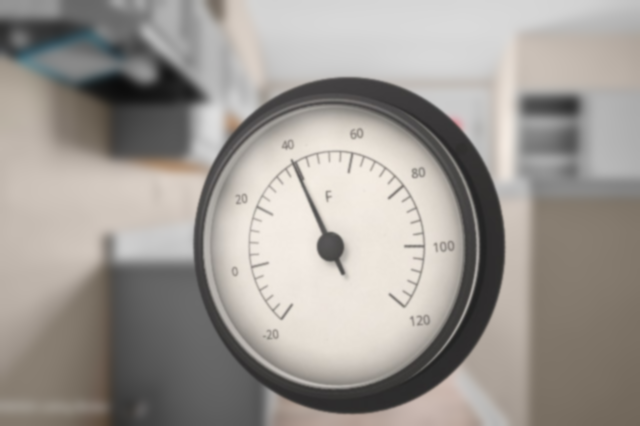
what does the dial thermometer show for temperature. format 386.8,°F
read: 40,°F
